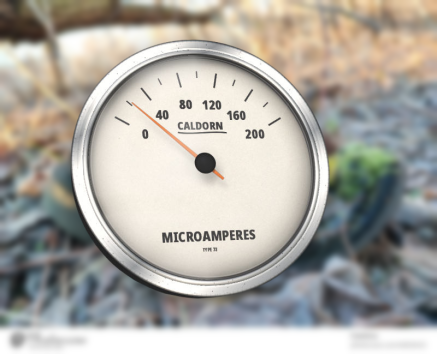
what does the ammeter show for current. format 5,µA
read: 20,µA
